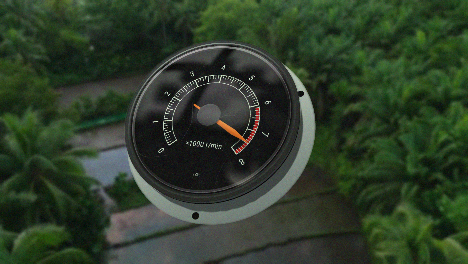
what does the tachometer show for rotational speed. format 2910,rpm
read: 7500,rpm
